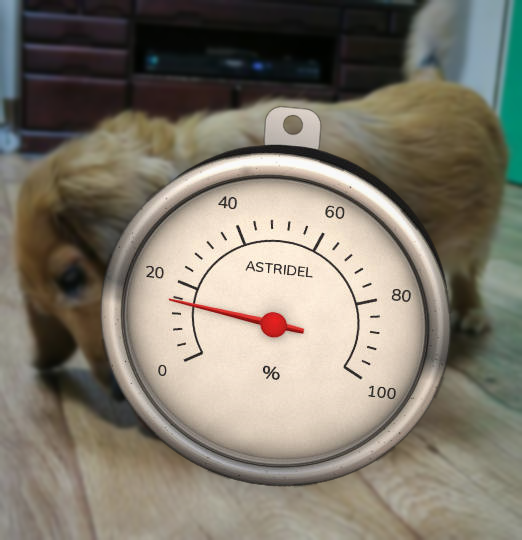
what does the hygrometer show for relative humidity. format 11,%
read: 16,%
